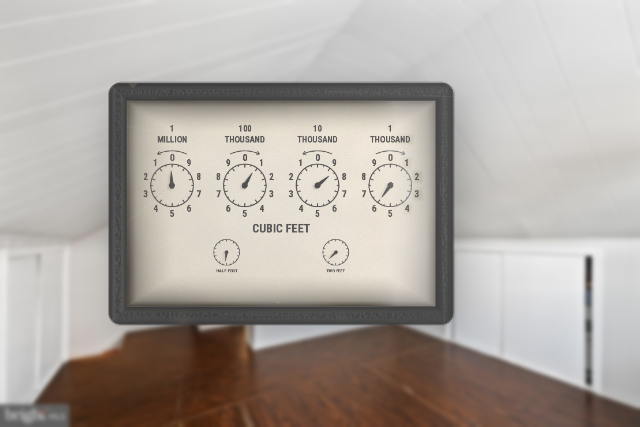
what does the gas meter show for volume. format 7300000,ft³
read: 8600,ft³
